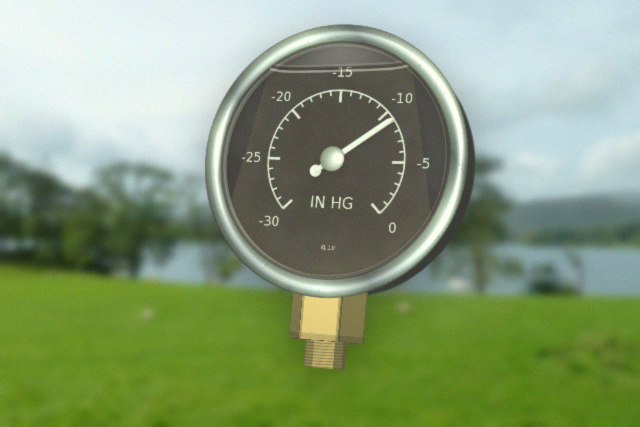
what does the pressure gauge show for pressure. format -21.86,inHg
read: -9,inHg
